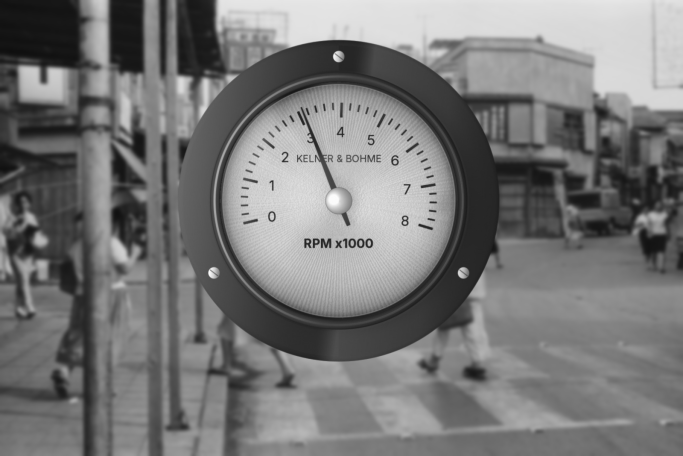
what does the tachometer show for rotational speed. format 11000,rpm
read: 3100,rpm
